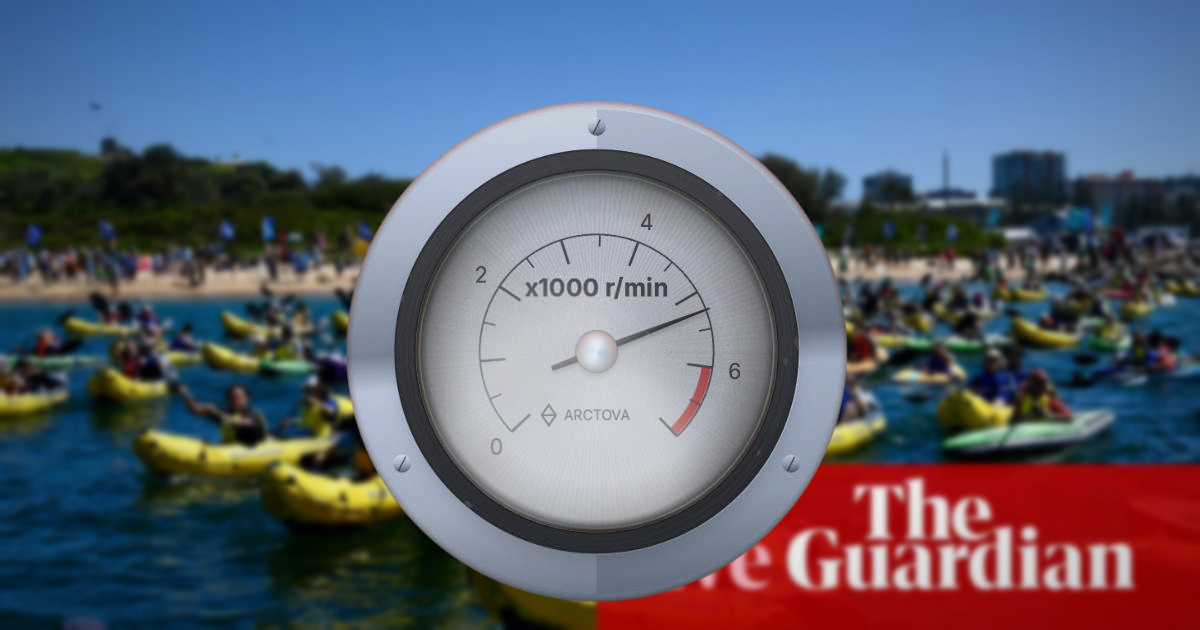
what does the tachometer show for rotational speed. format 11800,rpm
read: 5250,rpm
